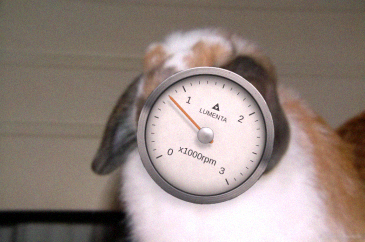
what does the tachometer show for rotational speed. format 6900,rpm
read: 800,rpm
